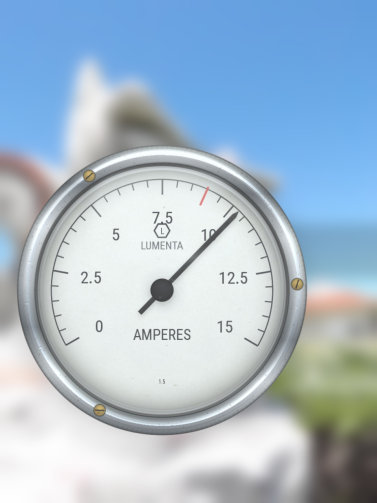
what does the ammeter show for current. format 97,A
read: 10.25,A
